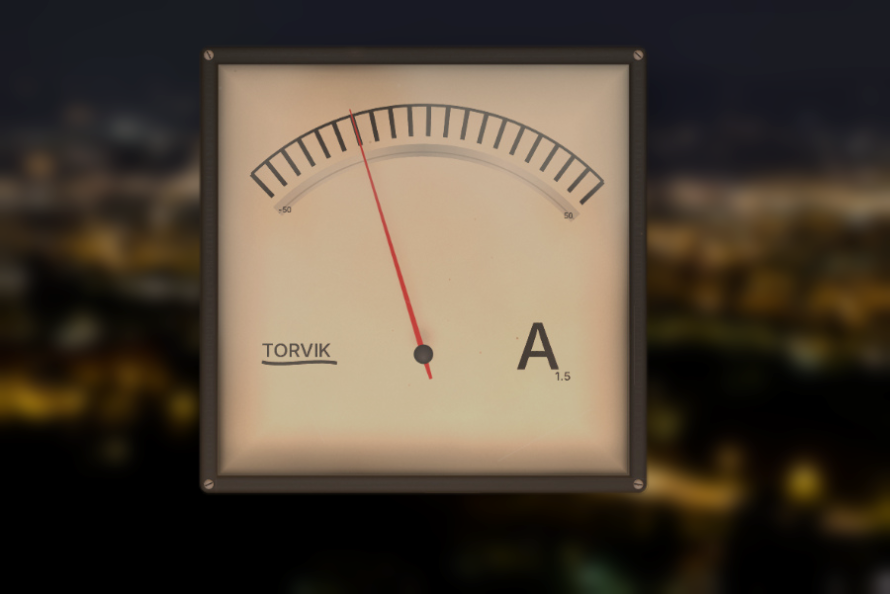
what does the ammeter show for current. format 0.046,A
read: -20,A
